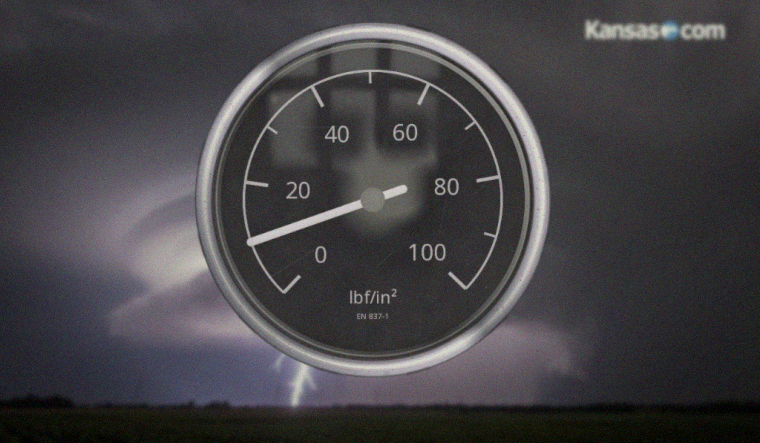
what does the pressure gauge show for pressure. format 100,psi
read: 10,psi
